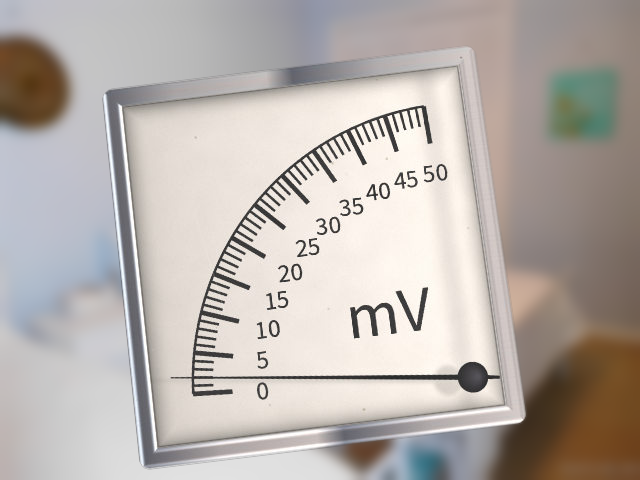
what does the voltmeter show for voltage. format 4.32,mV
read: 2,mV
